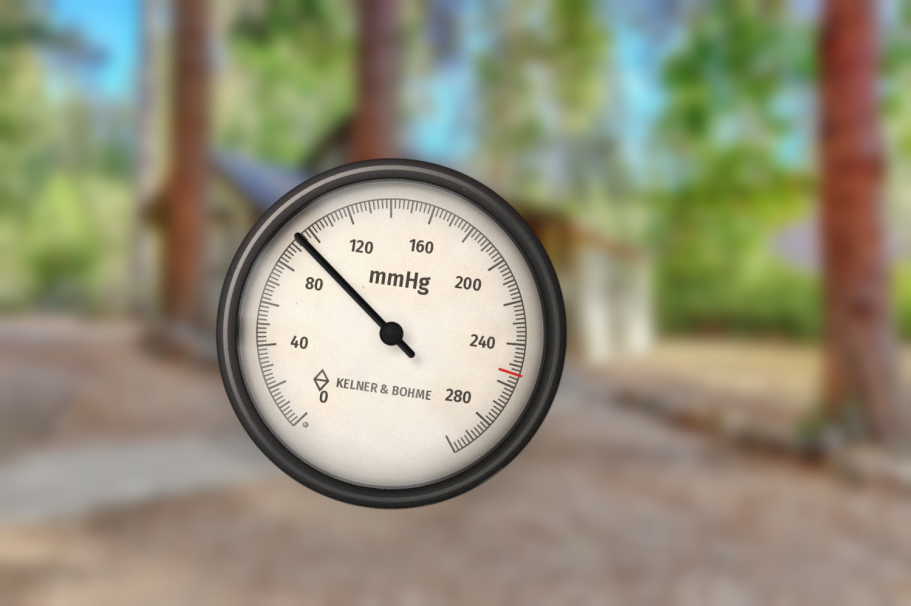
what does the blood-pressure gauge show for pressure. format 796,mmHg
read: 94,mmHg
